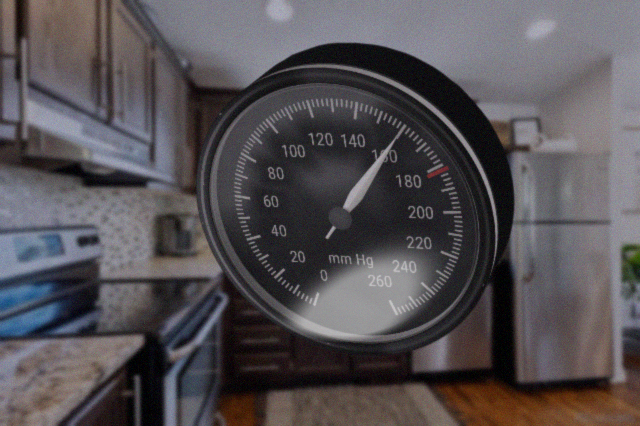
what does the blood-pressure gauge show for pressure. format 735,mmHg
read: 160,mmHg
